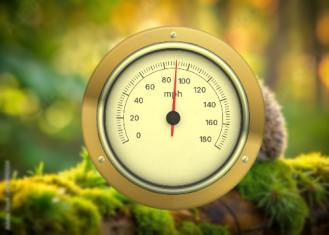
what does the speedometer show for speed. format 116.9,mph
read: 90,mph
